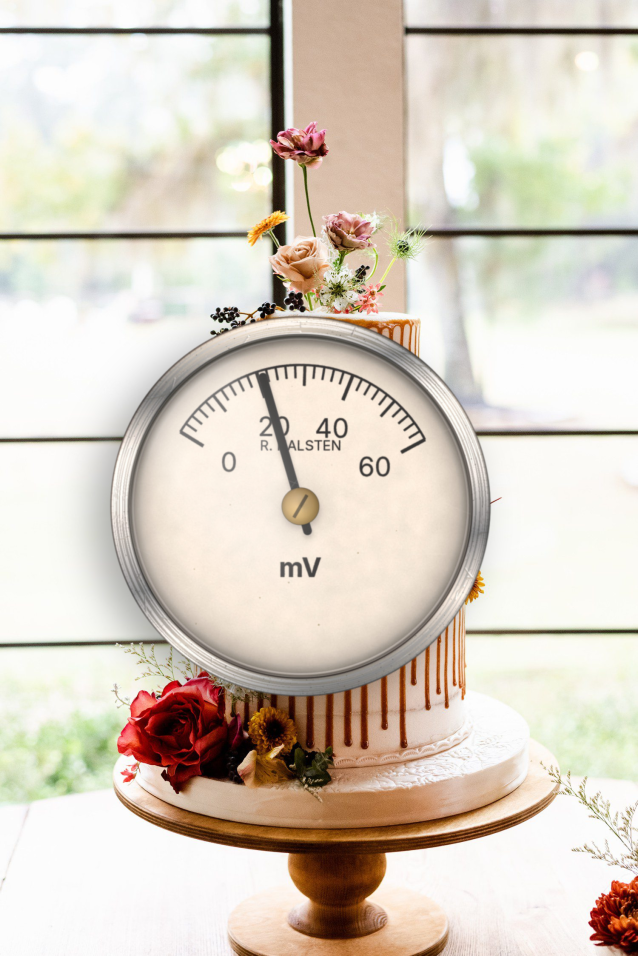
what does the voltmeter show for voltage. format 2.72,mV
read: 21,mV
